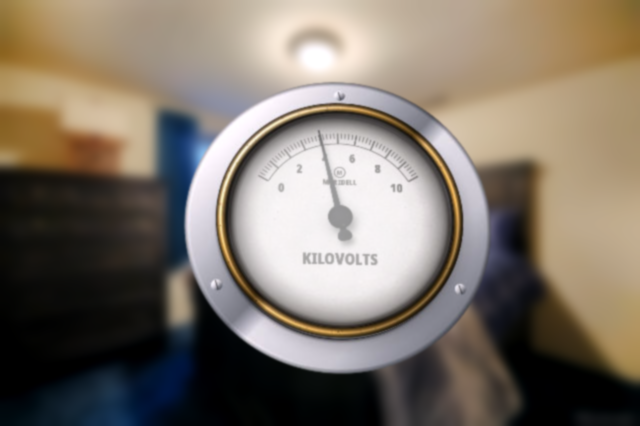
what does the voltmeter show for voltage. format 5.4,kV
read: 4,kV
